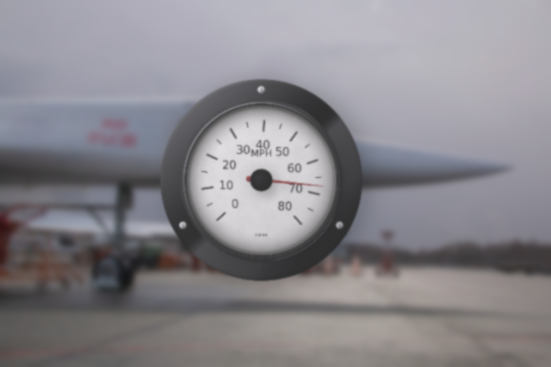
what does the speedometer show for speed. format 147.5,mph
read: 67.5,mph
